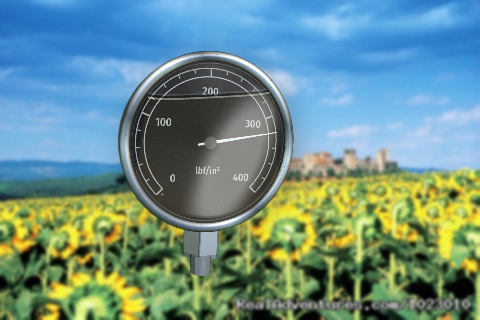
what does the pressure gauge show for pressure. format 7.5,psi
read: 320,psi
